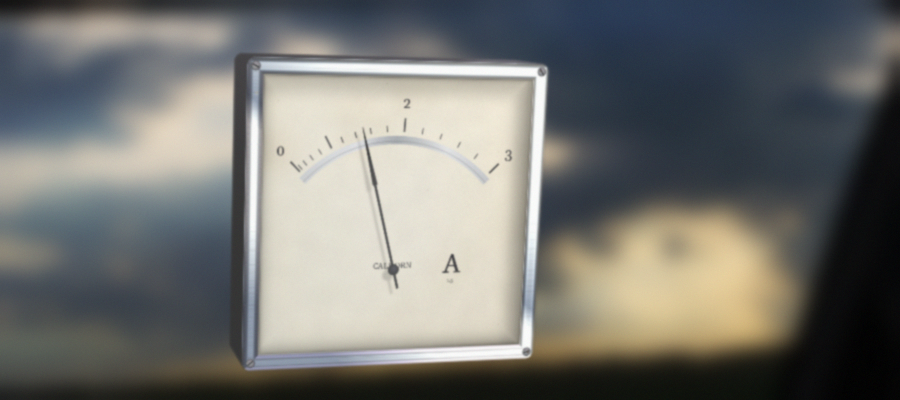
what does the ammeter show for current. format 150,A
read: 1.5,A
